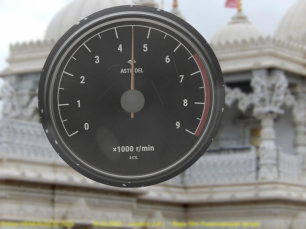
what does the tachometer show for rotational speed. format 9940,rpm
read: 4500,rpm
